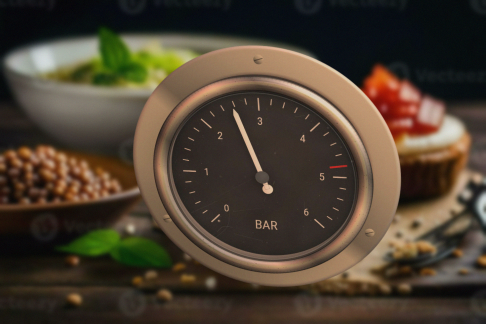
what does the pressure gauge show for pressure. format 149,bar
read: 2.6,bar
